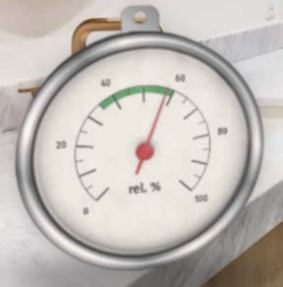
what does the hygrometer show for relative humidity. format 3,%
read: 57.5,%
